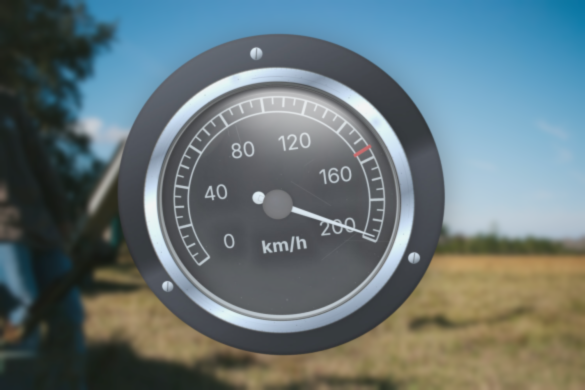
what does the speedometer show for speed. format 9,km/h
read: 197.5,km/h
